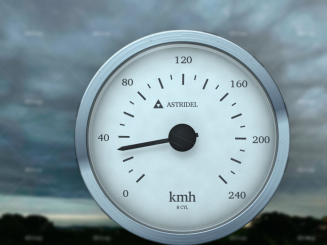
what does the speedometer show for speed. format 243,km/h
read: 30,km/h
